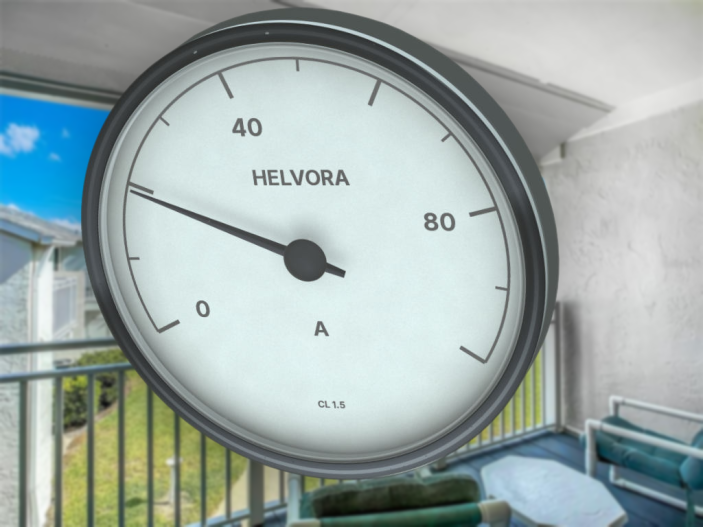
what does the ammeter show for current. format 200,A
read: 20,A
